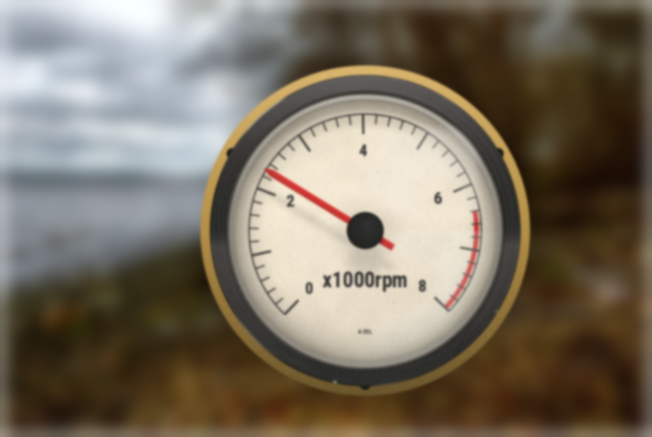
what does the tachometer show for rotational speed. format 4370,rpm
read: 2300,rpm
